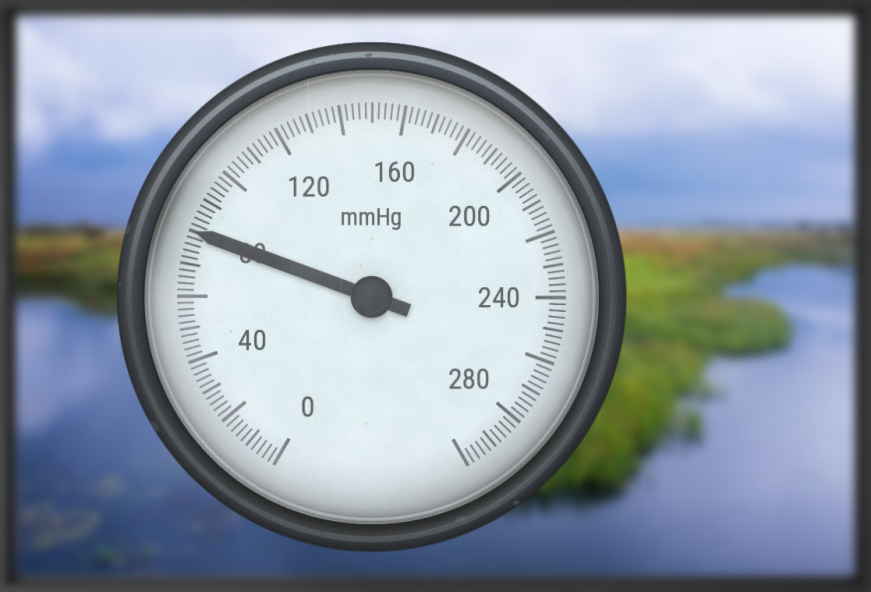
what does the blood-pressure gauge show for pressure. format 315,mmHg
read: 80,mmHg
